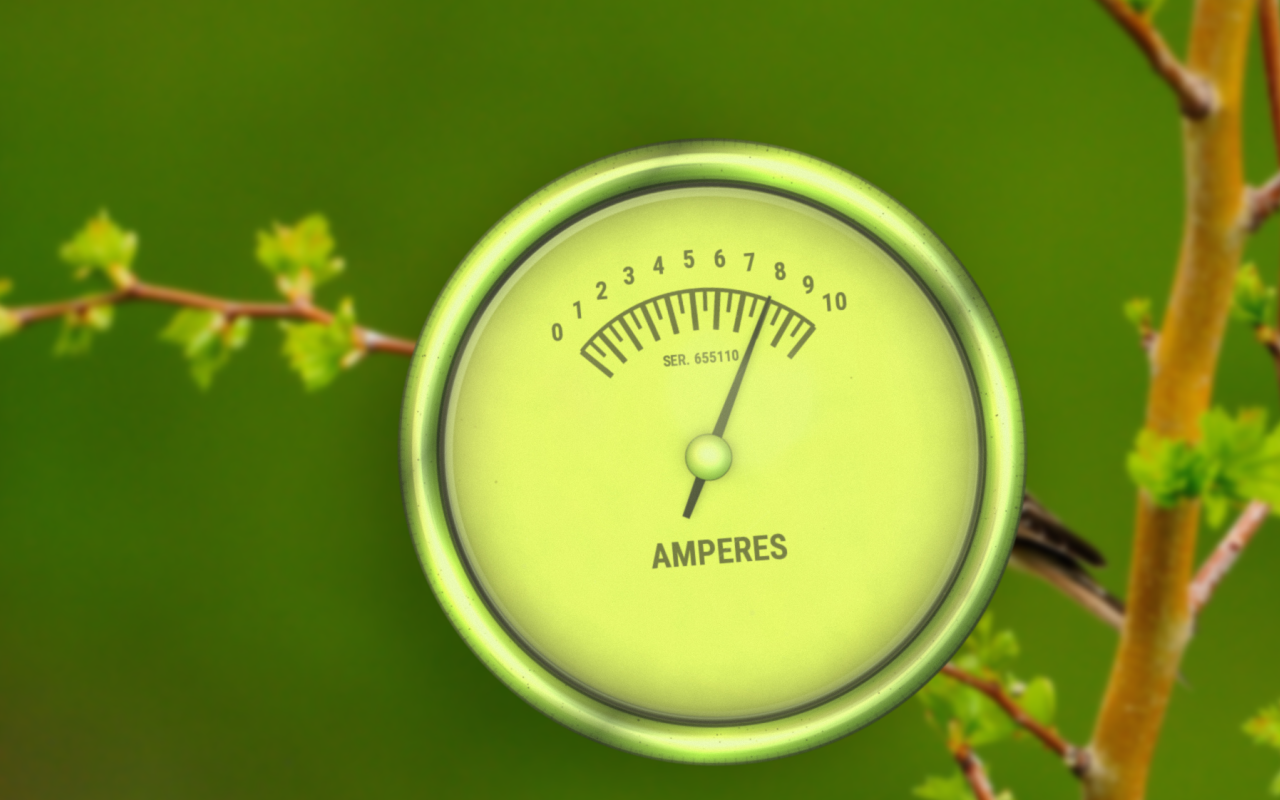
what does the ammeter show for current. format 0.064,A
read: 8,A
